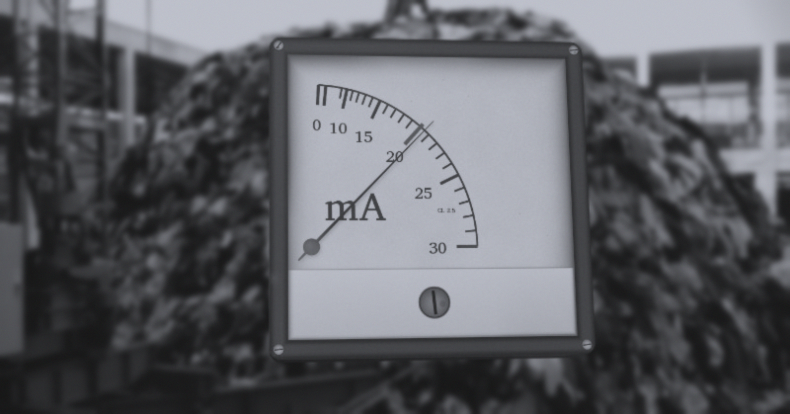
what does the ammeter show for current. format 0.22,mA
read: 20.5,mA
